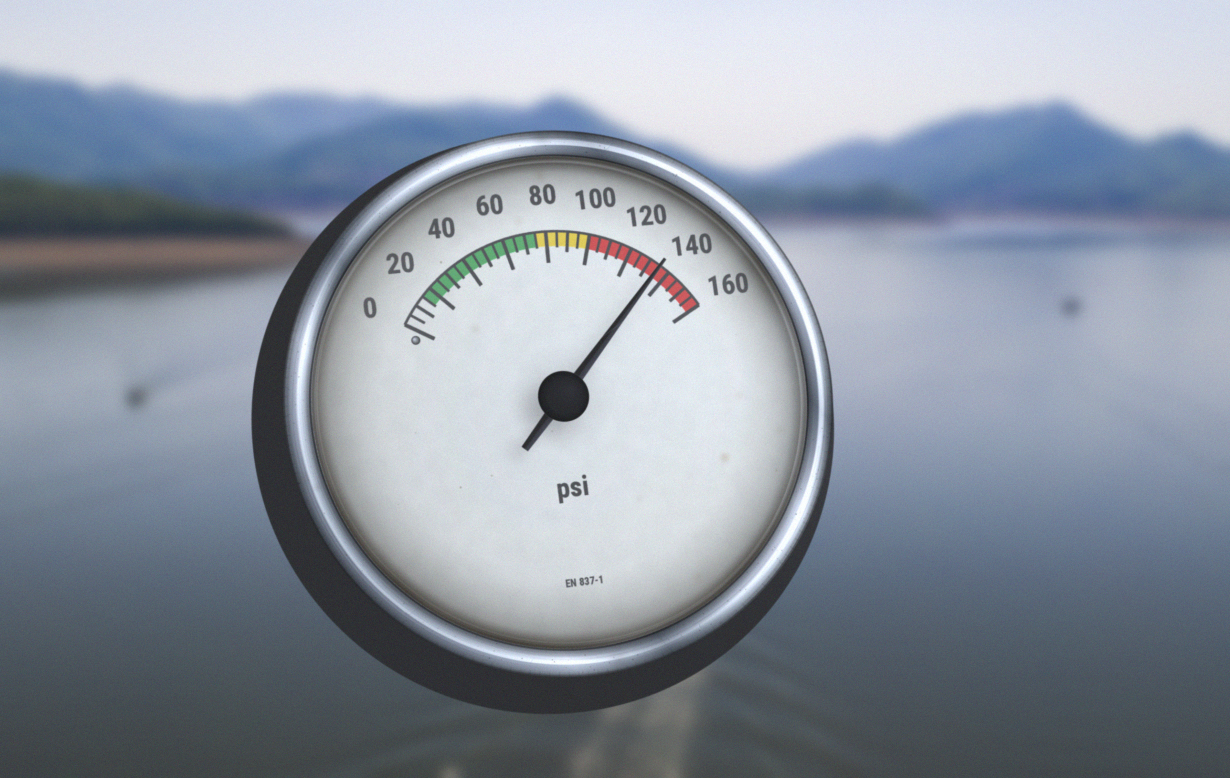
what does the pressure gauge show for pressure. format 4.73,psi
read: 135,psi
